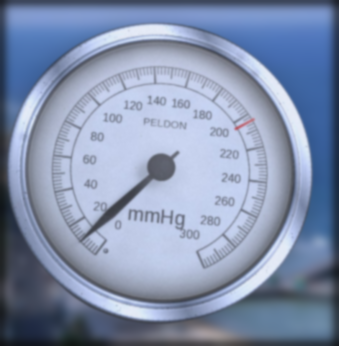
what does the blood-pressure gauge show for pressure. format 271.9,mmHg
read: 10,mmHg
